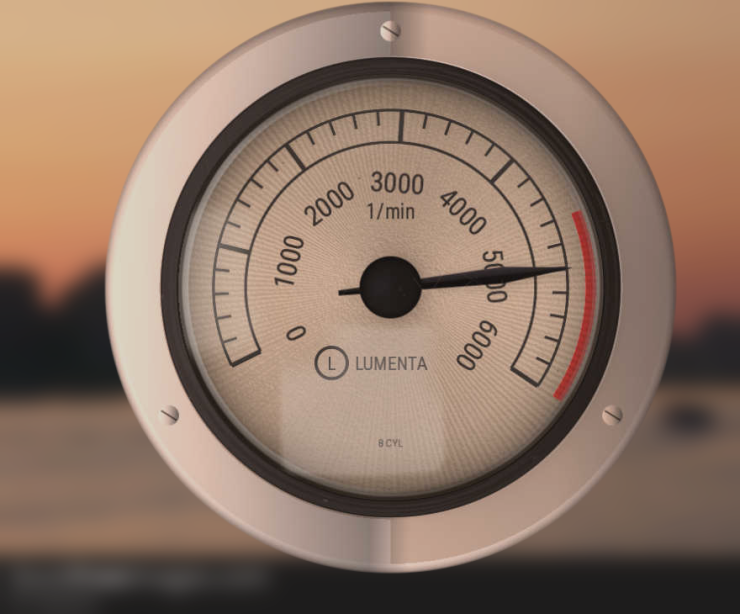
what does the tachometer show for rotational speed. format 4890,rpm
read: 5000,rpm
